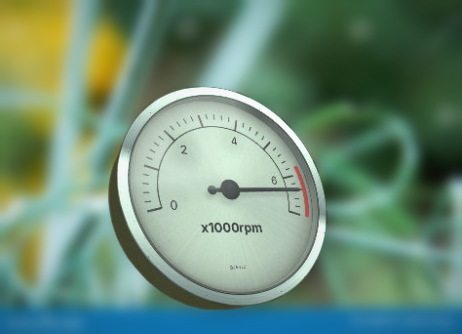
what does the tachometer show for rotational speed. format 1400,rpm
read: 6400,rpm
